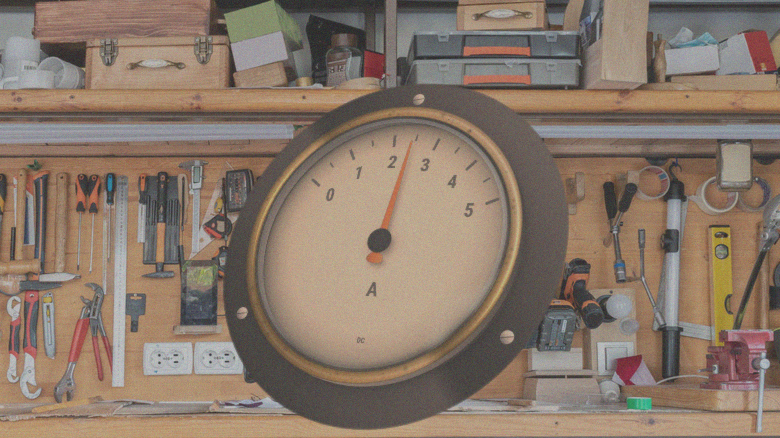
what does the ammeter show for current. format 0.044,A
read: 2.5,A
